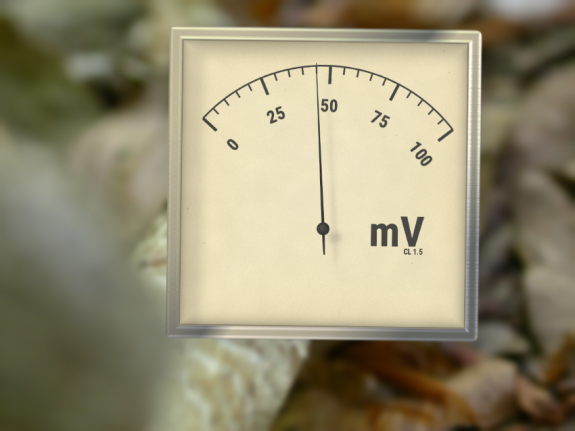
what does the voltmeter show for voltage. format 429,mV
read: 45,mV
